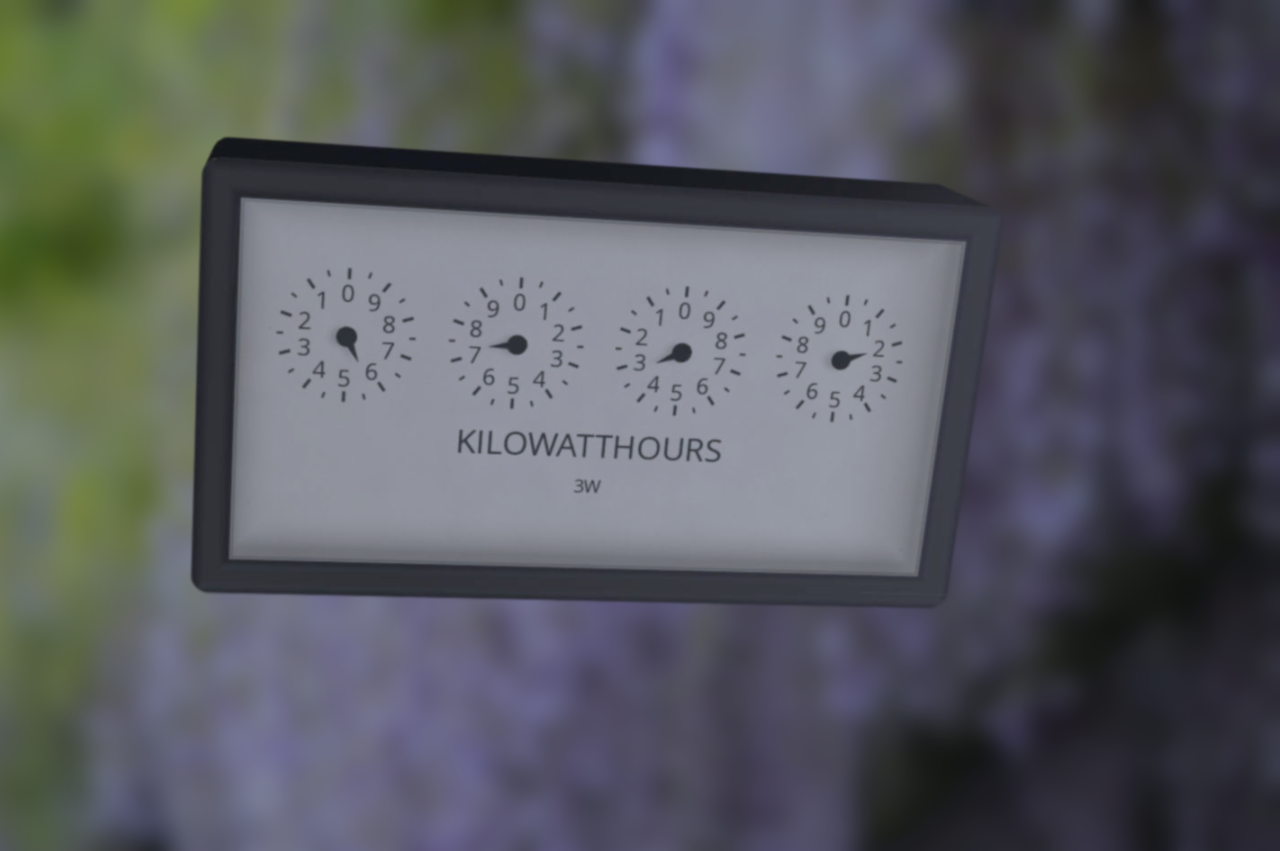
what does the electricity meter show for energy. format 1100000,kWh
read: 5732,kWh
